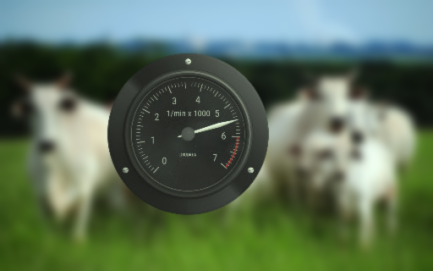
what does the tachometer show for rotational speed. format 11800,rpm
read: 5500,rpm
